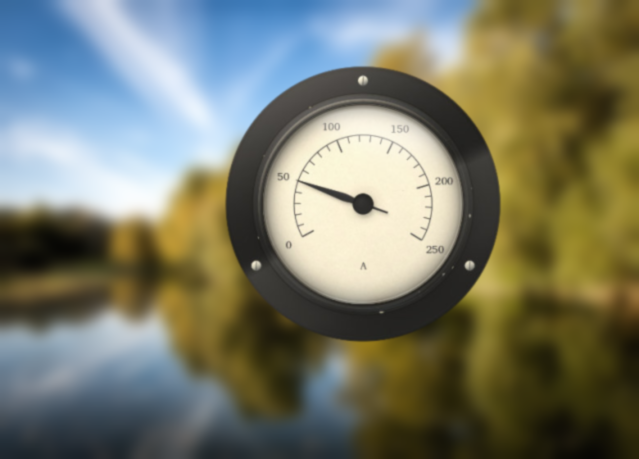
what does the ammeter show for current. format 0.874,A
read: 50,A
